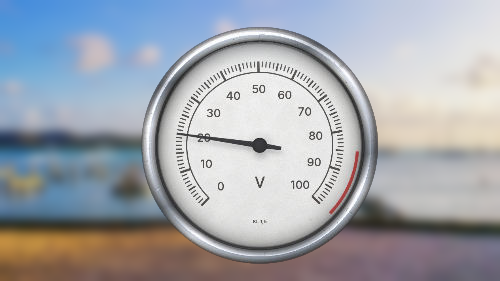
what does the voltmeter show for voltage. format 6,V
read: 20,V
